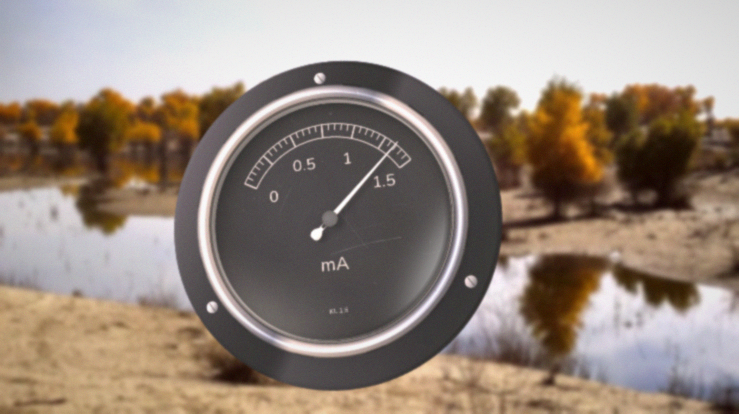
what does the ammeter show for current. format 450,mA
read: 1.35,mA
